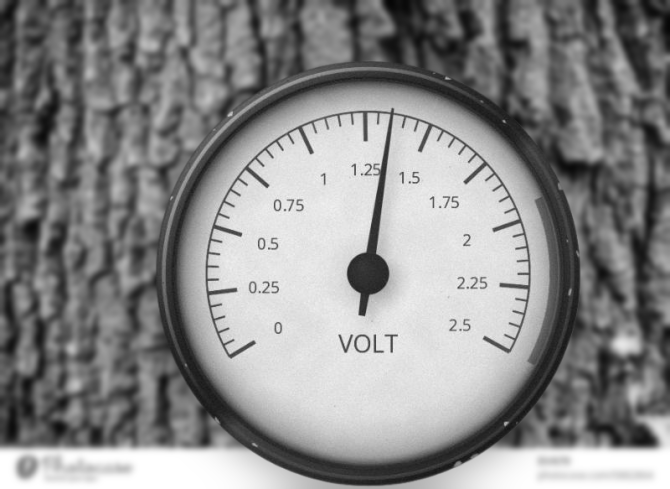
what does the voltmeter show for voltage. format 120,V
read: 1.35,V
